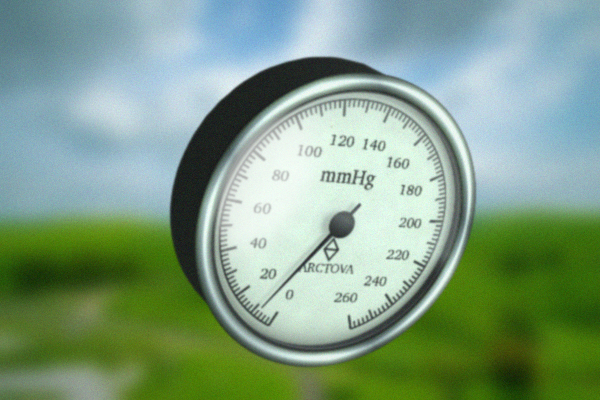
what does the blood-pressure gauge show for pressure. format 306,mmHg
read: 10,mmHg
